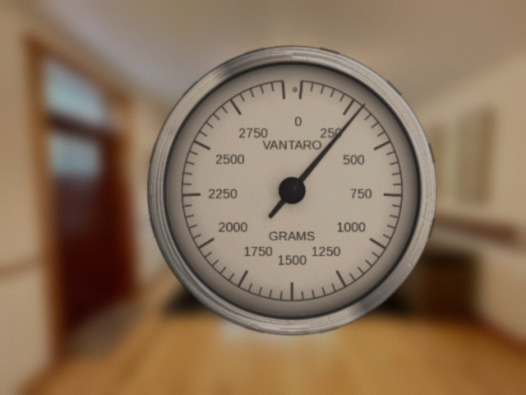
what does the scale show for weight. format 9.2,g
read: 300,g
